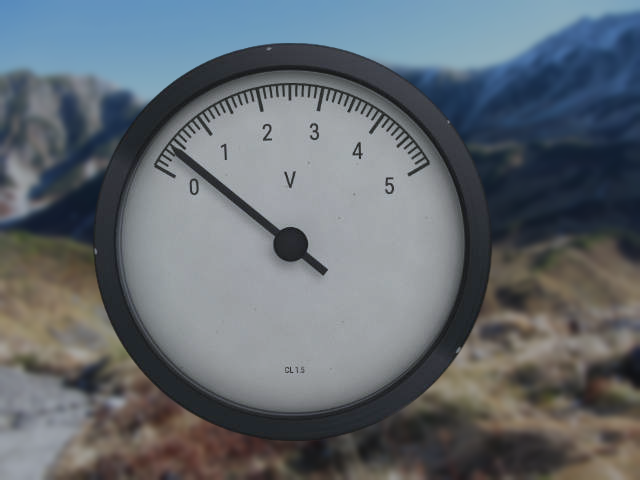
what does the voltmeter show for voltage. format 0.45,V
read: 0.4,V
